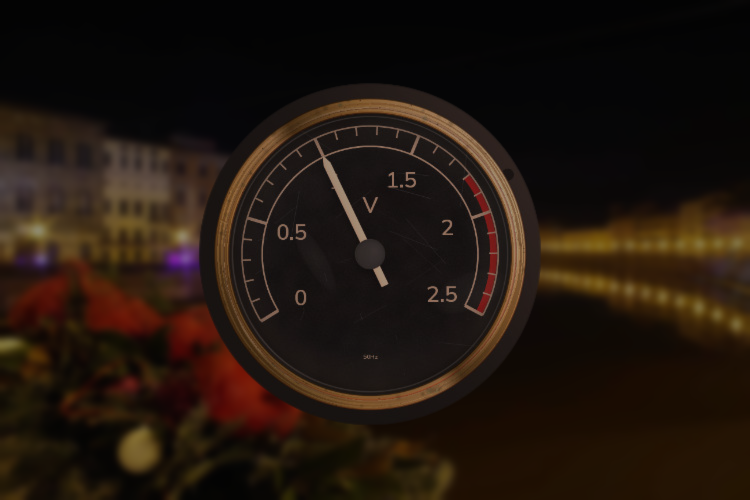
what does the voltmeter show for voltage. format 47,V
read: 1,V
